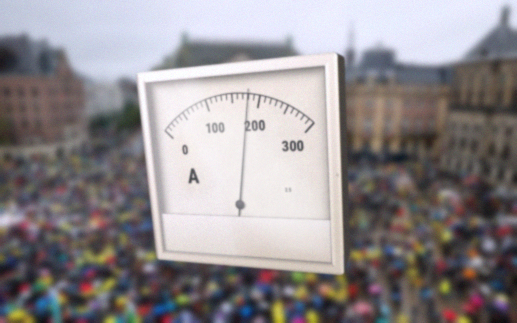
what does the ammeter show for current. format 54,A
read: 180,A
